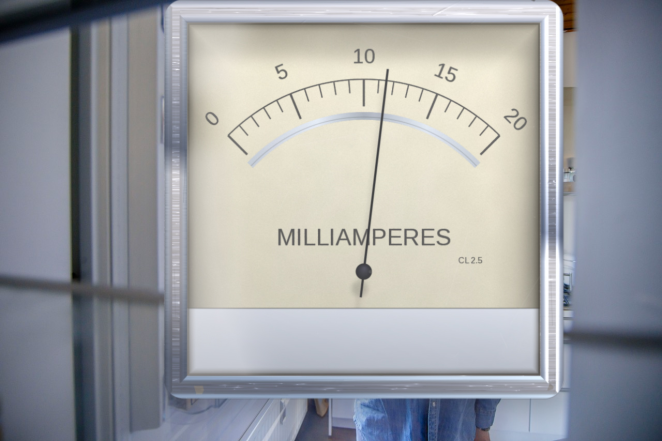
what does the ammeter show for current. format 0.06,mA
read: 11.5,mA
